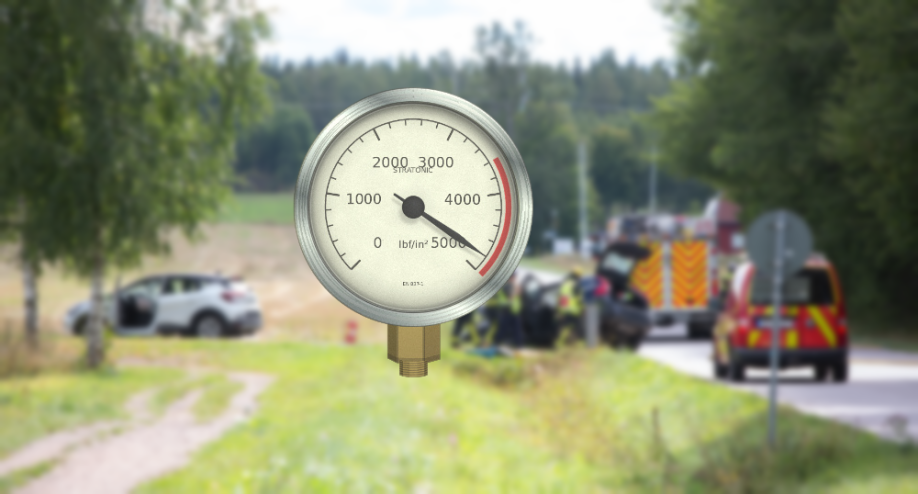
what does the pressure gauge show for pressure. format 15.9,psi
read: 4800,psi
